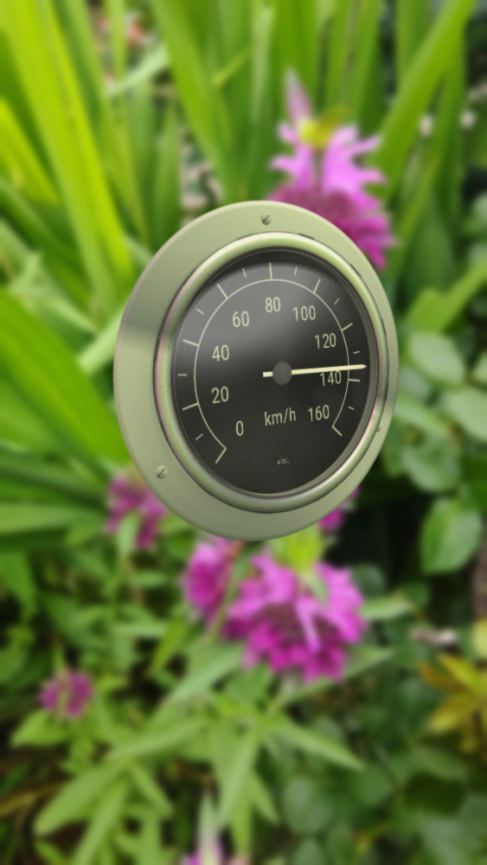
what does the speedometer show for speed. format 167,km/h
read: 135,km/h
